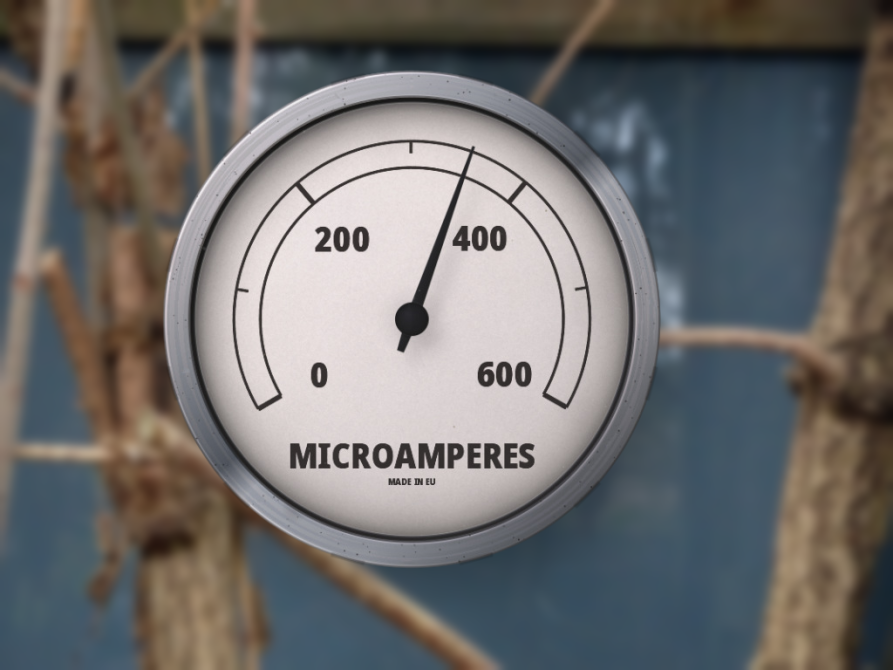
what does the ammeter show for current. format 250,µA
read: 350,µA
